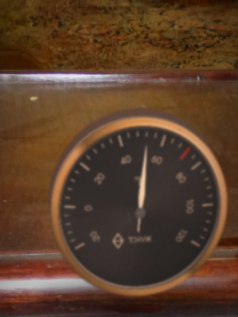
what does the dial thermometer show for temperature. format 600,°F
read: 52,°F
